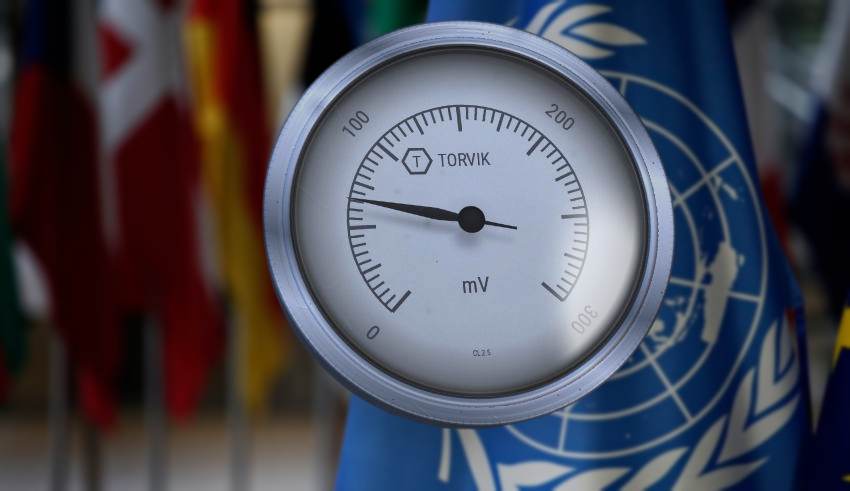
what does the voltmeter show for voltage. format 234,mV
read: 65,mV
